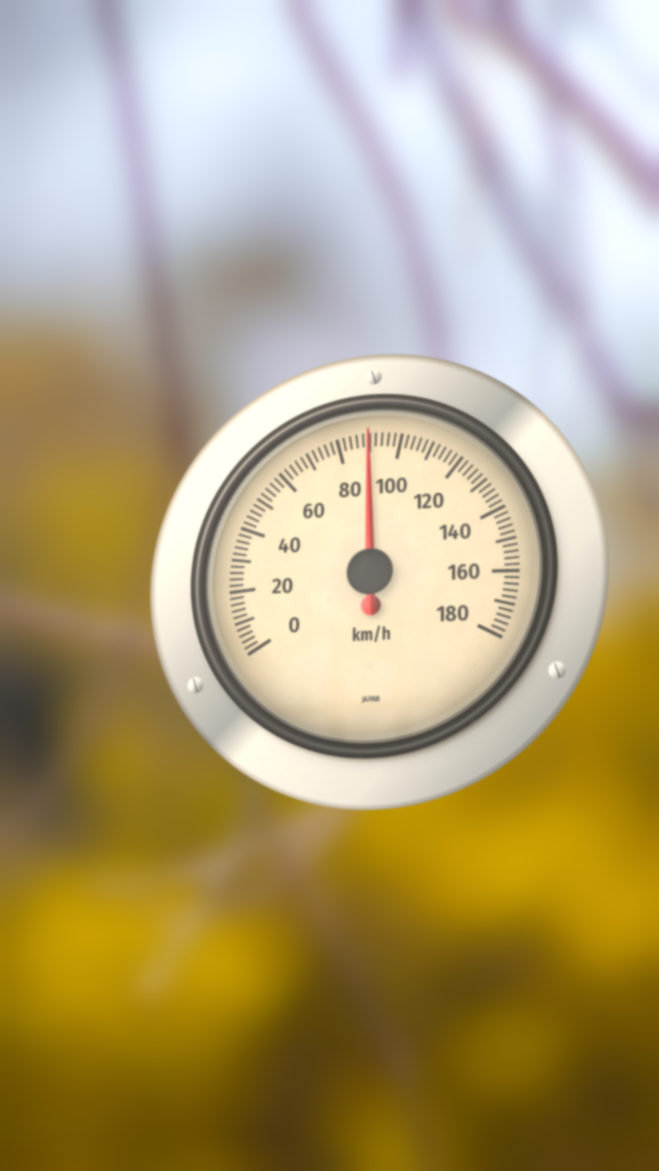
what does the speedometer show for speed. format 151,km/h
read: 90,km/h
